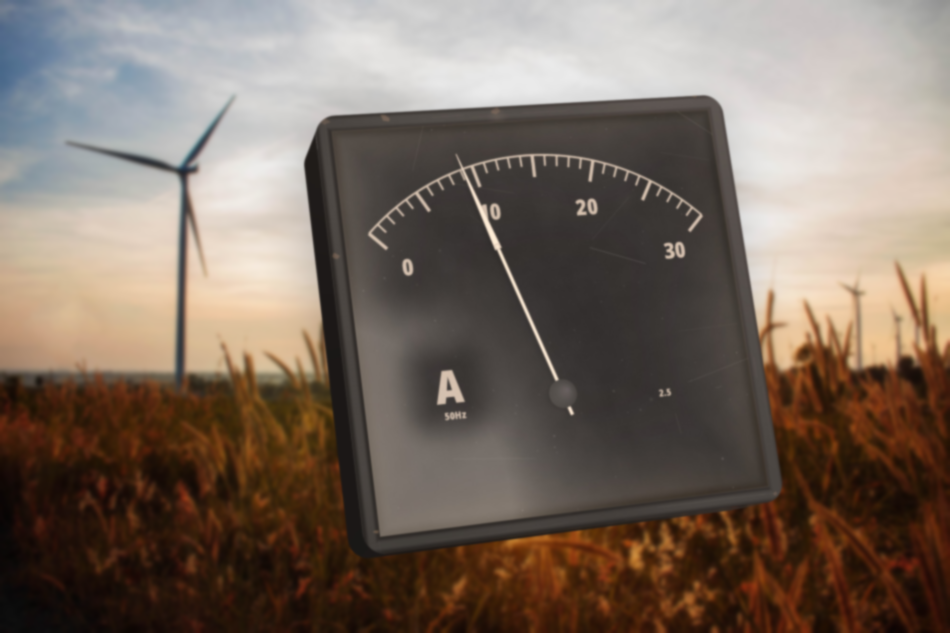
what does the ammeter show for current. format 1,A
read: 9,A
